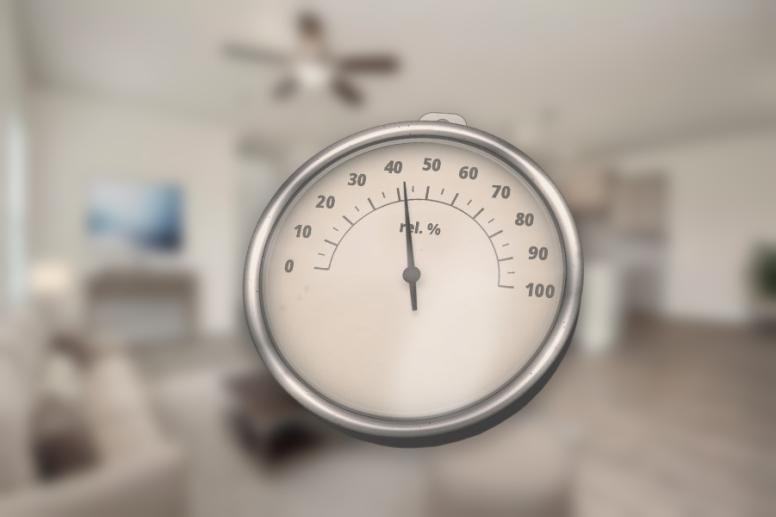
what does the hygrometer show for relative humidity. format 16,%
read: 42.5,%
